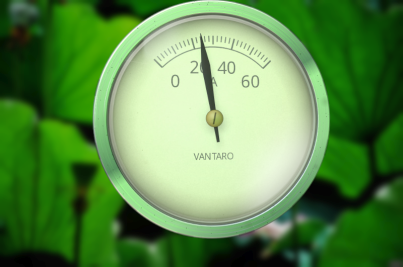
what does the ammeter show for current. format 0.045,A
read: 24,A
